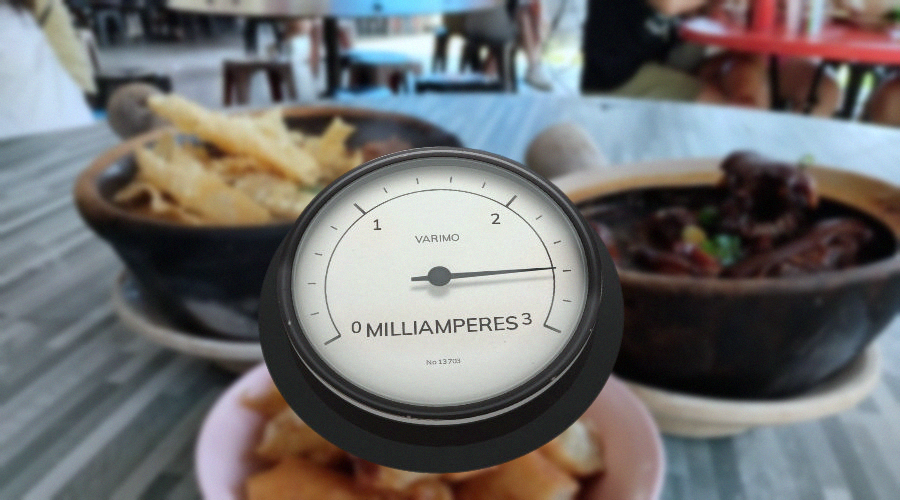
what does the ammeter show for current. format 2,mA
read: 2.6,mA
